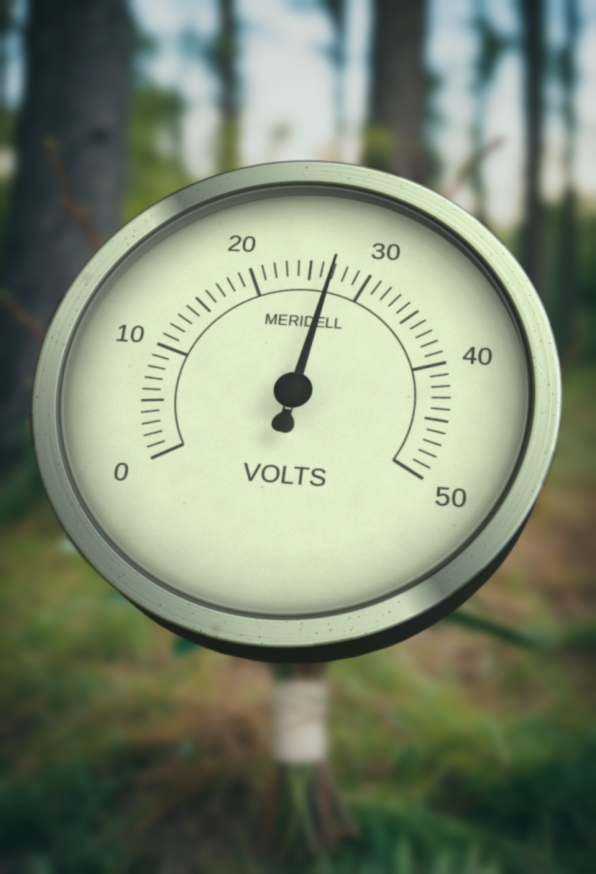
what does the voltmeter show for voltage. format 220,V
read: 27,V
